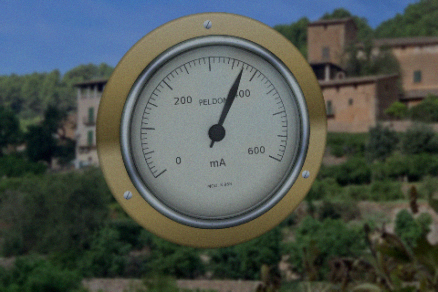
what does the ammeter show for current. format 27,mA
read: 370,mA
